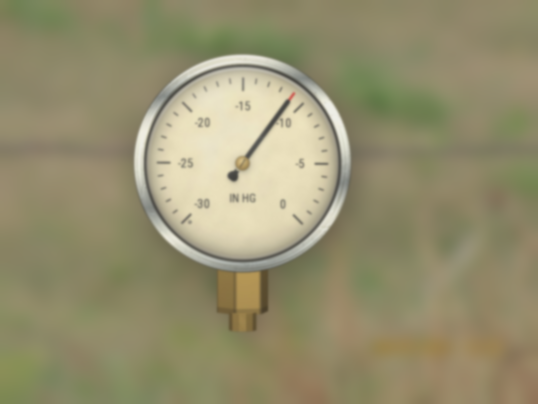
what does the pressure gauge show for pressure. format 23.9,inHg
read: -11,inHg
